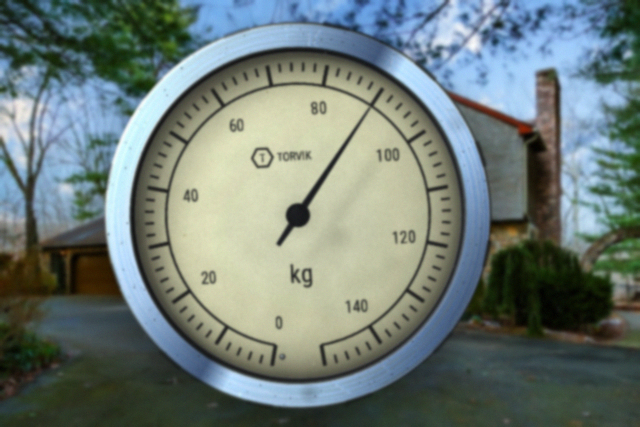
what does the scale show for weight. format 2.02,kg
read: 90,kg
